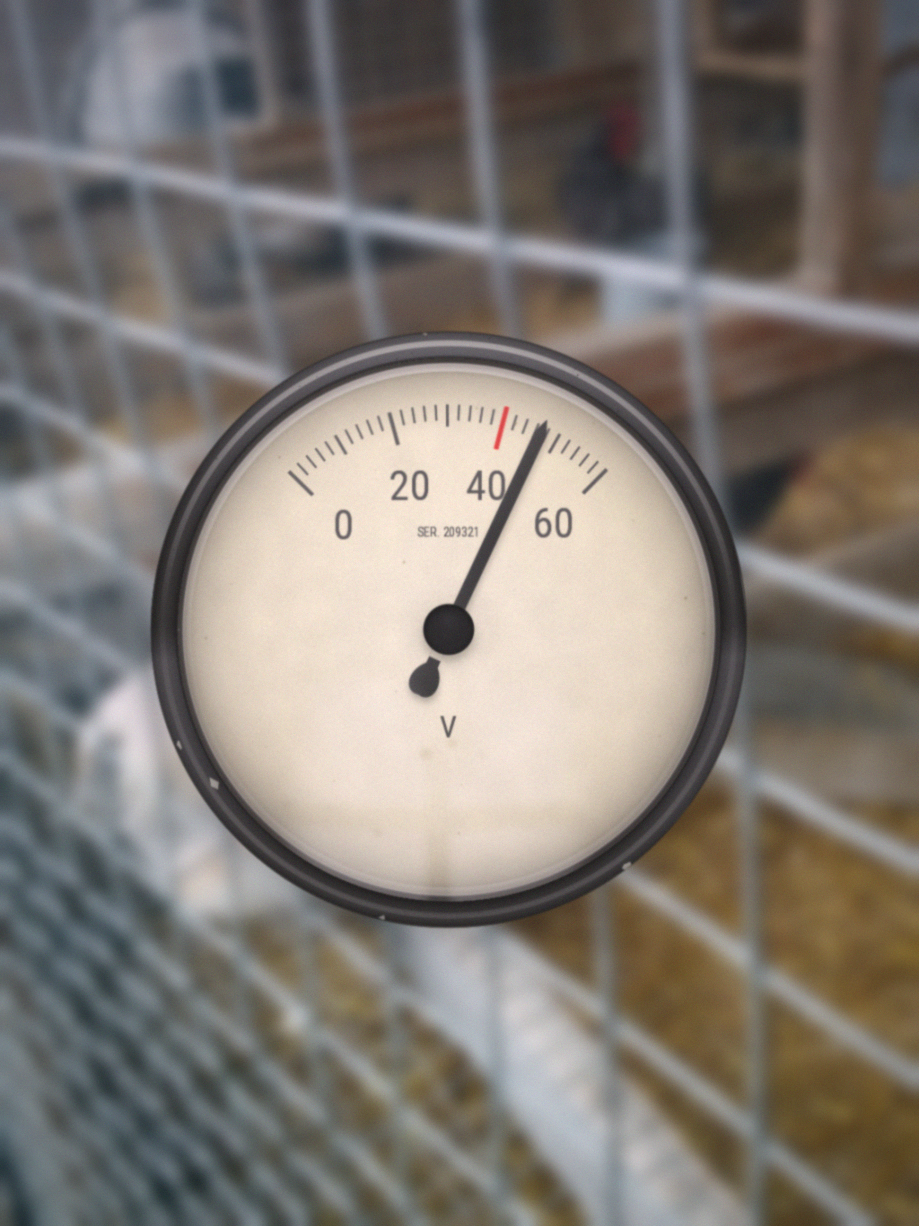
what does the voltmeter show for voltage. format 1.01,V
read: 47,V
